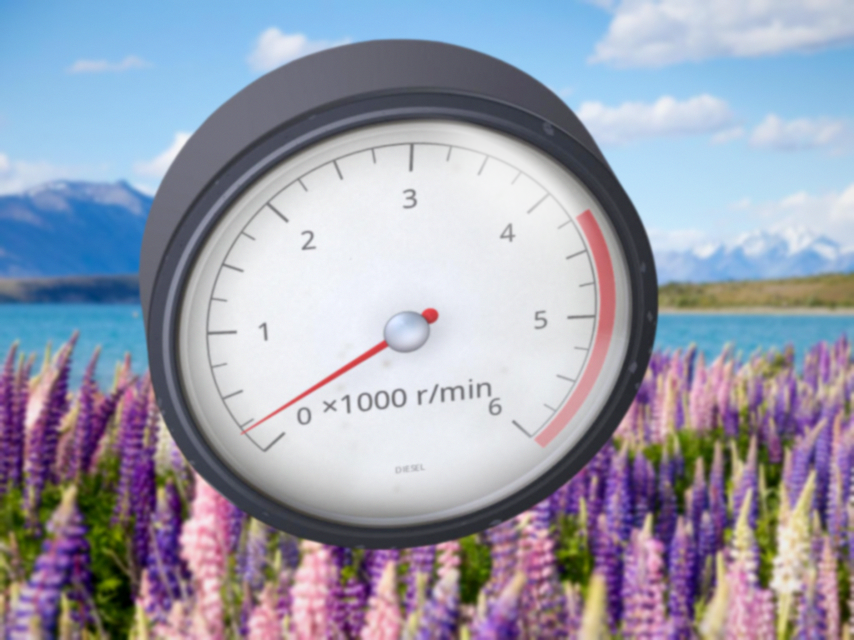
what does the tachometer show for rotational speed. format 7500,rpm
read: 250,rpm
